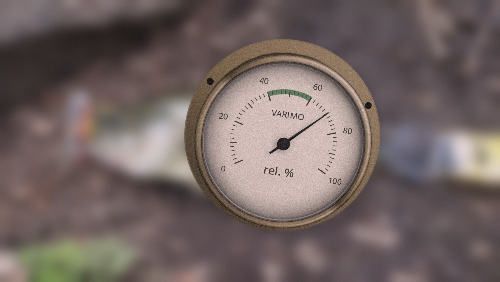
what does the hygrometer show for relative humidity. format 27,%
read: 70,%
